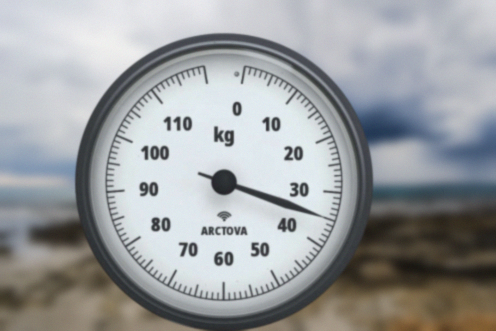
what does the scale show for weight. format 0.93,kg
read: 35,kg
